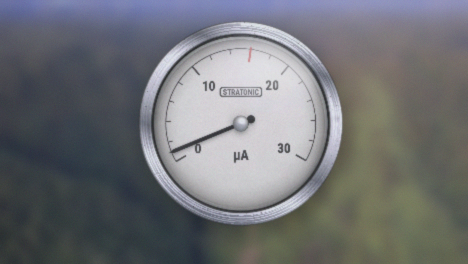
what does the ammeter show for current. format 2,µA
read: 1,µA
